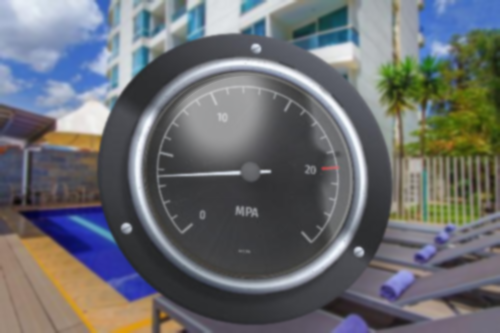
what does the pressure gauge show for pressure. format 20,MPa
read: 3.5,MPa
